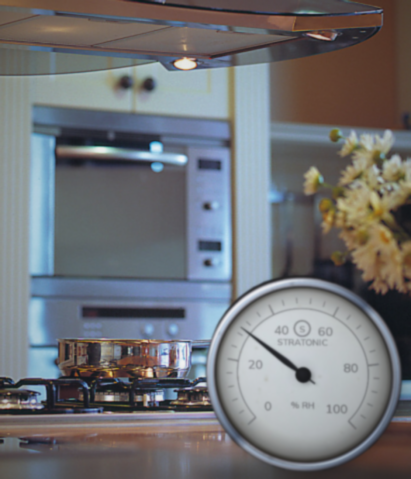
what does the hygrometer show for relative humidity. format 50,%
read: 30,%
